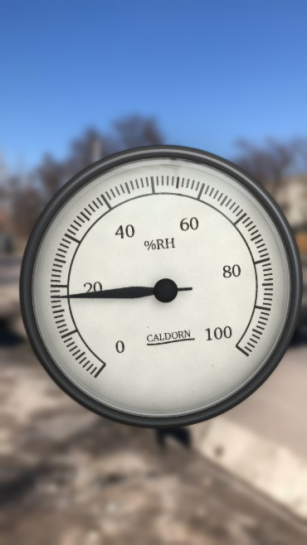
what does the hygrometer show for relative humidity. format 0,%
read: 18,%
